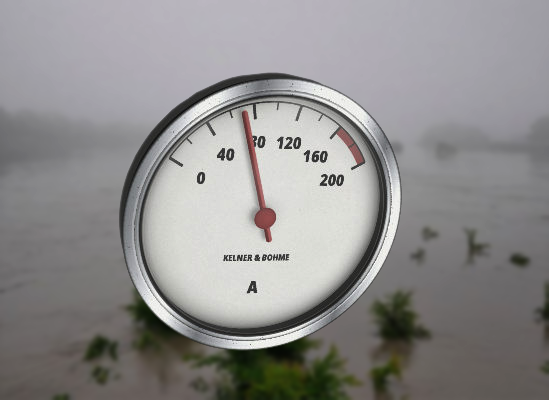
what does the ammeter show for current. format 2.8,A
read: 70,A
